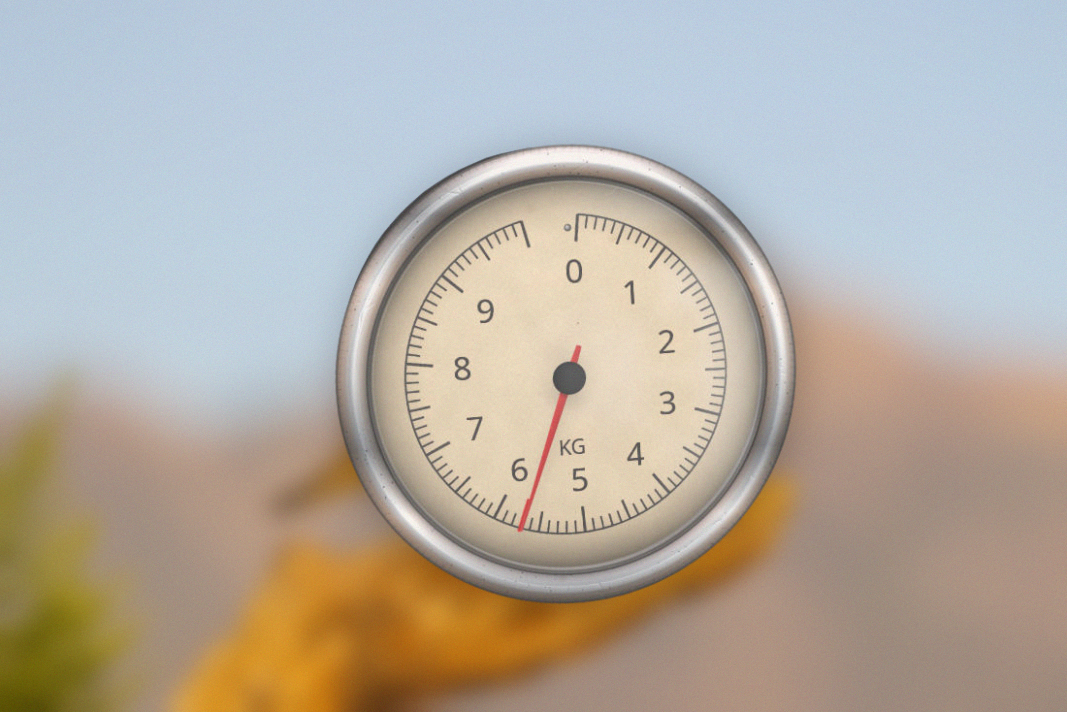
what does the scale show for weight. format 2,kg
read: 5.7,kg
